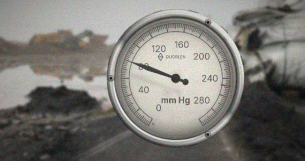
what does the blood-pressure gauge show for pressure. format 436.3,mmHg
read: 80,mmHg
